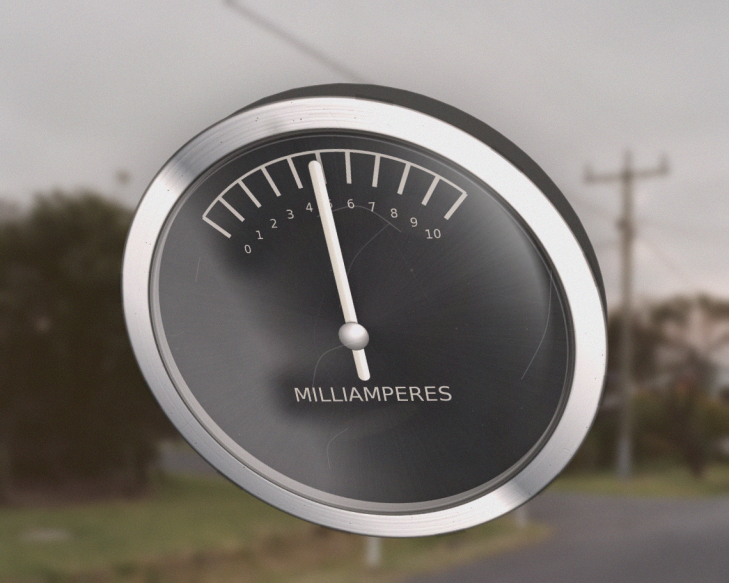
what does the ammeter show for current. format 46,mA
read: 5,mA
